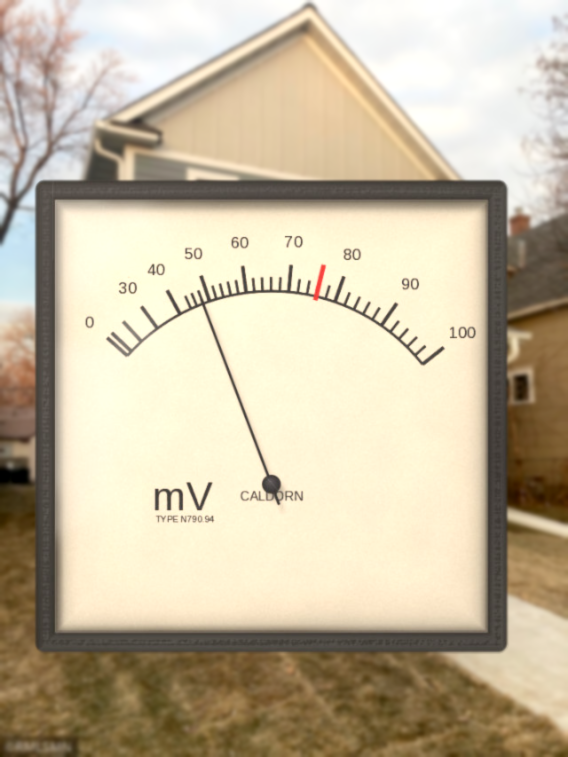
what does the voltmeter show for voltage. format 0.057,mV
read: 48,mV
